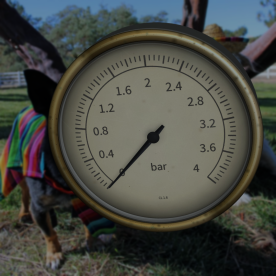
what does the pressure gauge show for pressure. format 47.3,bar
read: 0,bar
